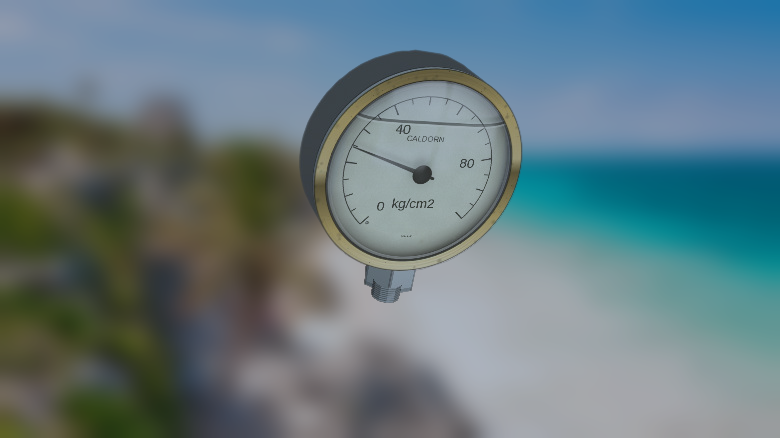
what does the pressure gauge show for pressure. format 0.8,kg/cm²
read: 25,kg/cm²
